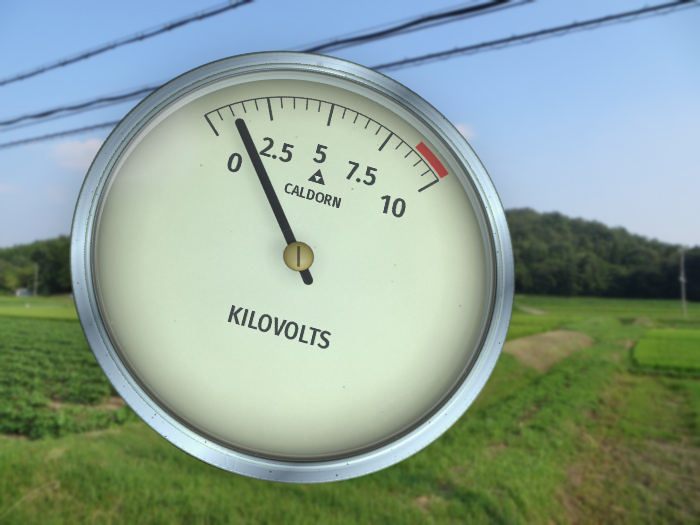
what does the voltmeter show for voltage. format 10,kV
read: 1,kV
